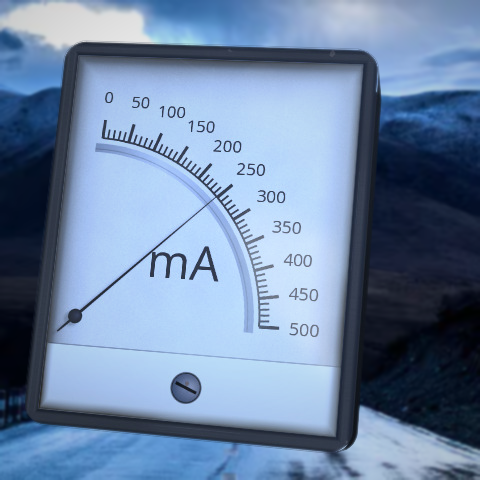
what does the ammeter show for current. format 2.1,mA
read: 250,mA
